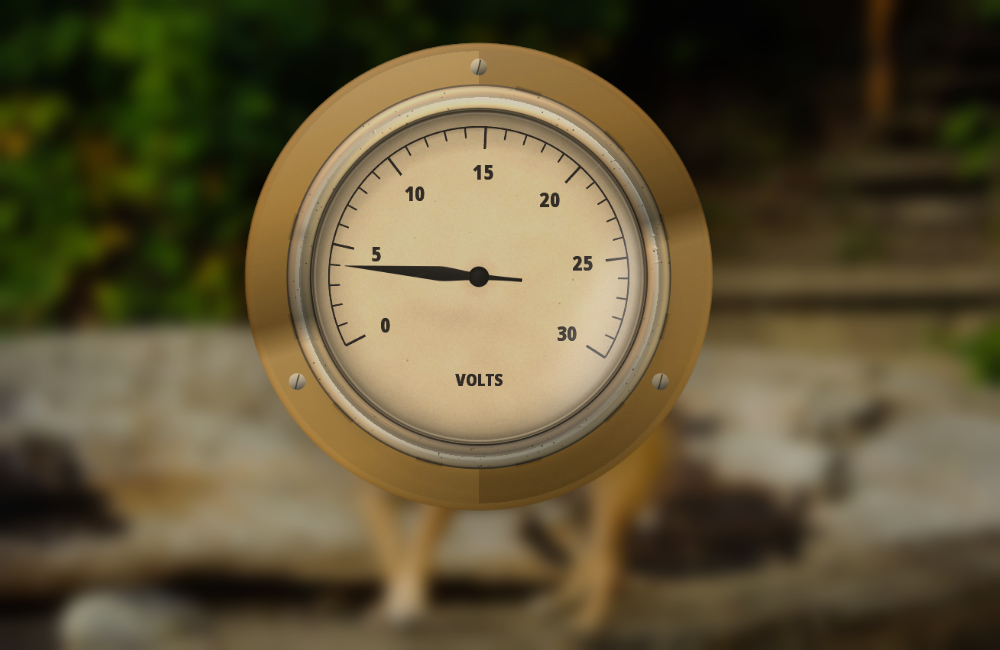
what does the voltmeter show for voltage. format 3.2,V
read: 4,V
